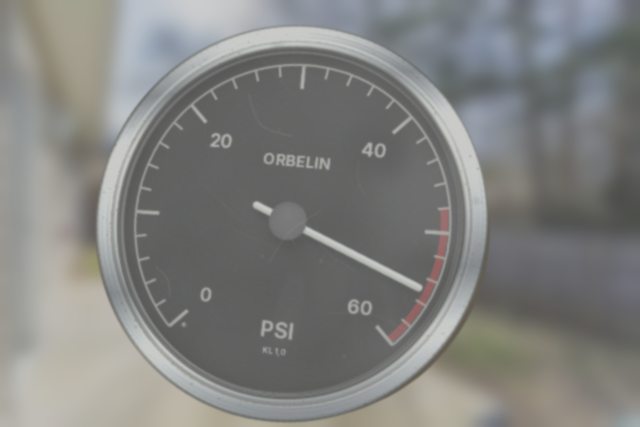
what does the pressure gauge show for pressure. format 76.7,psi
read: 55,psi
